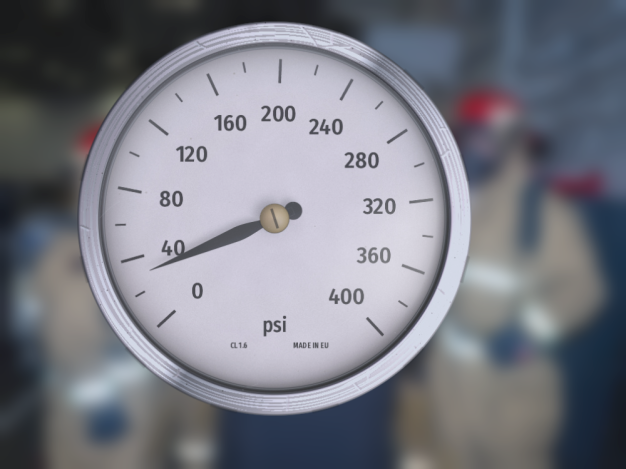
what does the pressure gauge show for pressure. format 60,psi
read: 30,psi
